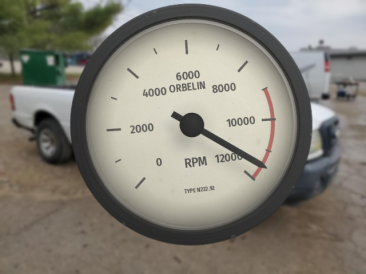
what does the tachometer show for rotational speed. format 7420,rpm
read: 11500,rpm
